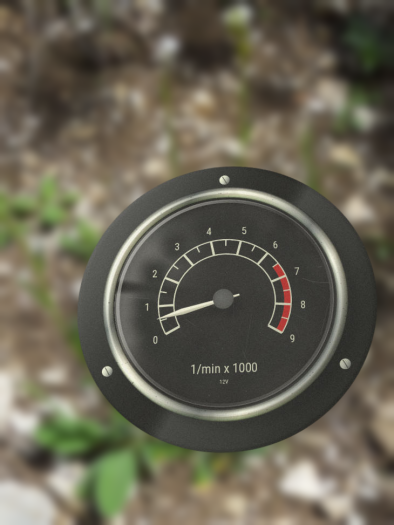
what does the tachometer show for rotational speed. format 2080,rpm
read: 500,rpm
